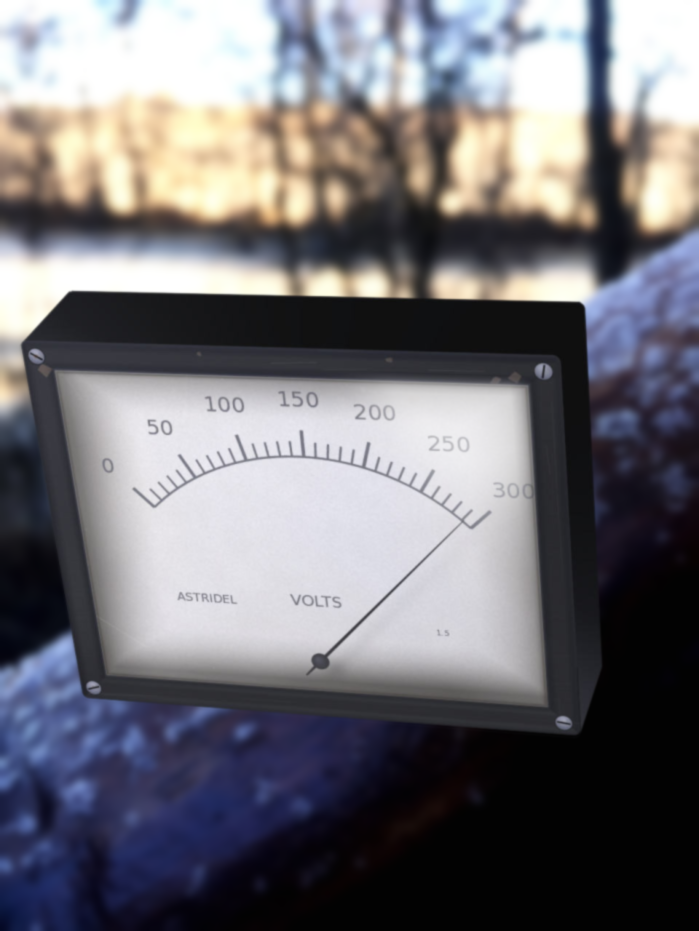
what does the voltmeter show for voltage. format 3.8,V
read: 290,V
